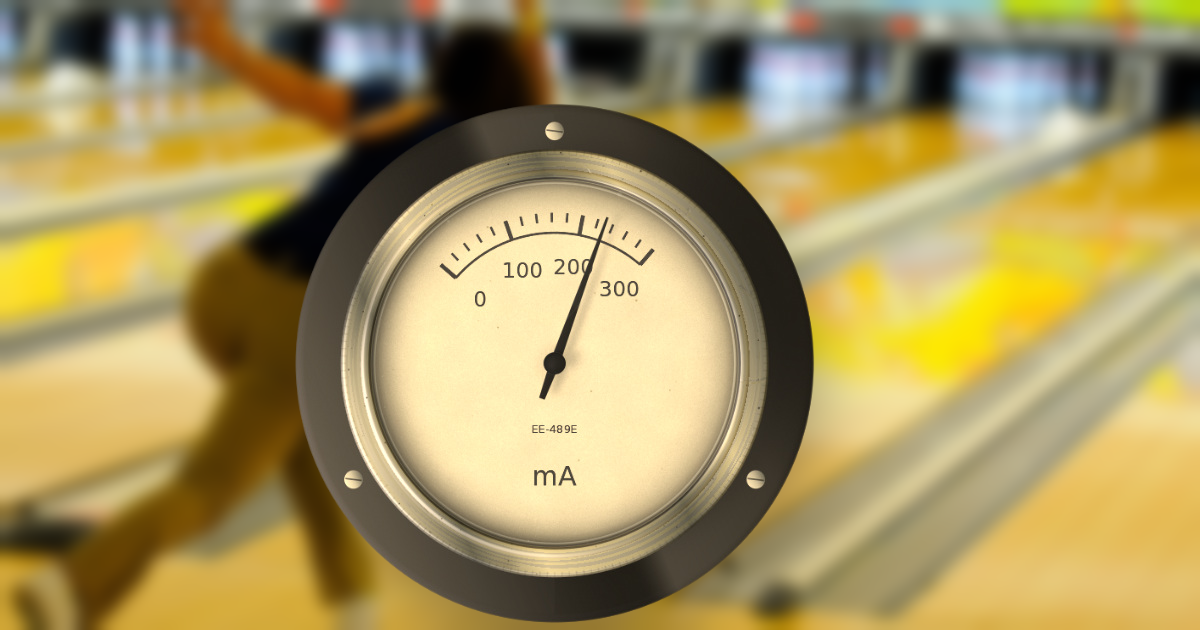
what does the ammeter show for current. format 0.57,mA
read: 230,mA
